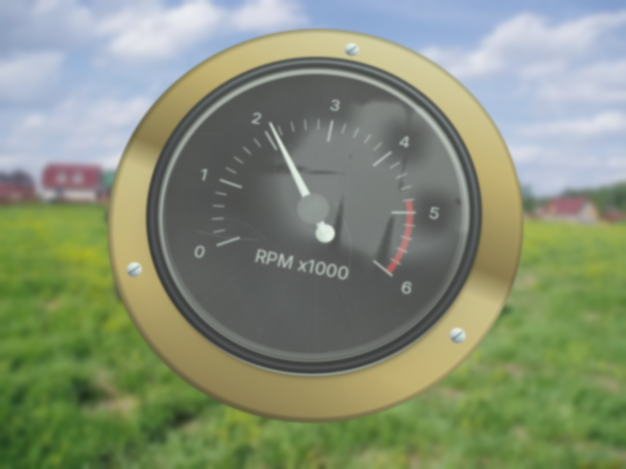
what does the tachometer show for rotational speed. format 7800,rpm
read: 2100,rpm
